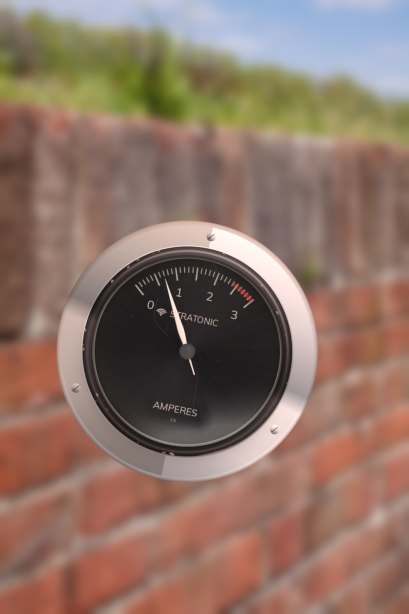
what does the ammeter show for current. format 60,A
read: 0.7,A
